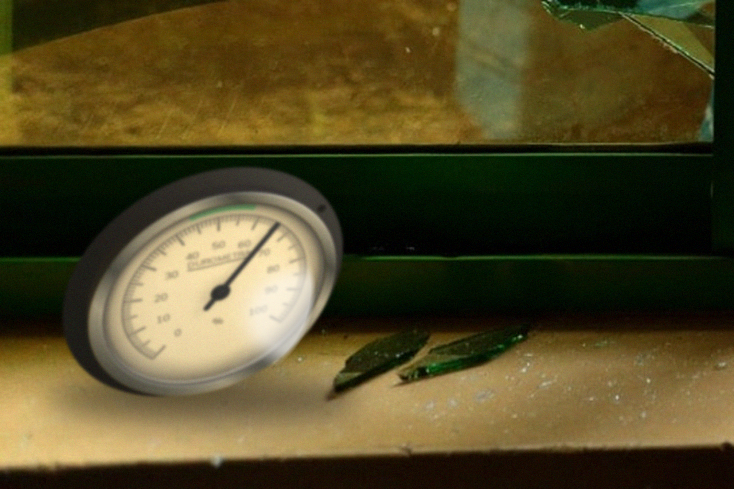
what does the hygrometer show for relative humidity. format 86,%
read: 65,%
